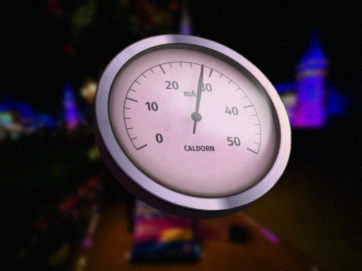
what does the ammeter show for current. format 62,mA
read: 28,mA
